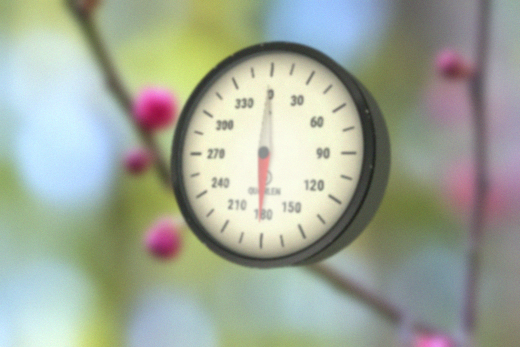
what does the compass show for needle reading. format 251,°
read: 180,°
